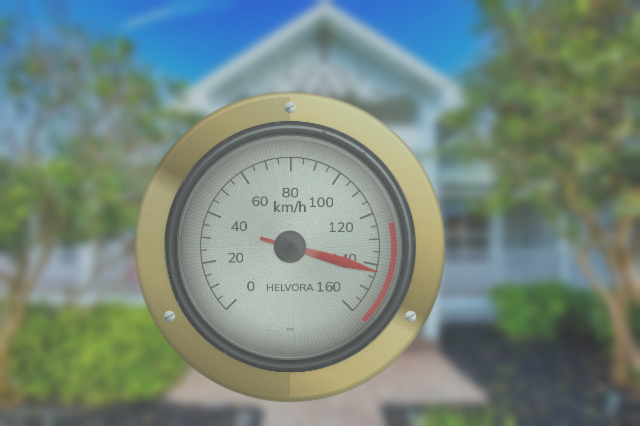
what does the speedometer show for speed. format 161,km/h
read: 142.5,km/h
